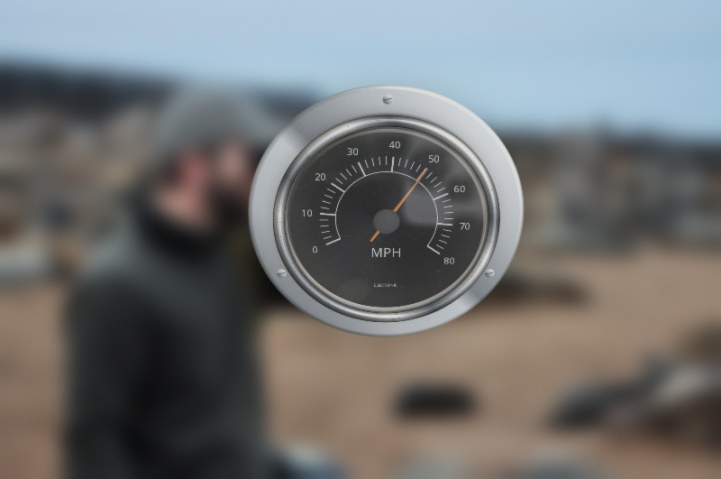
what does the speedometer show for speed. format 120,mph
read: 50,mph
